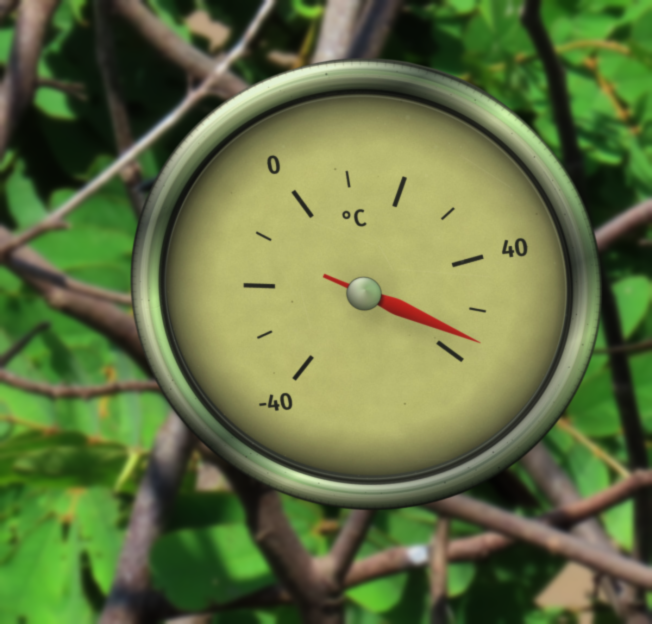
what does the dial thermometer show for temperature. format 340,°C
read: 55,°C
